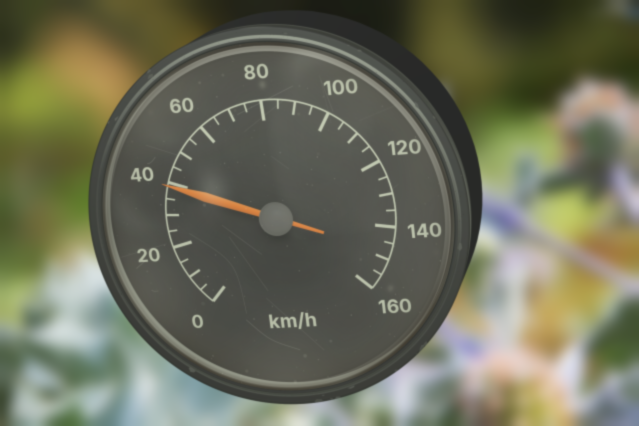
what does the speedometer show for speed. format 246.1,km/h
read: 40,km/h
